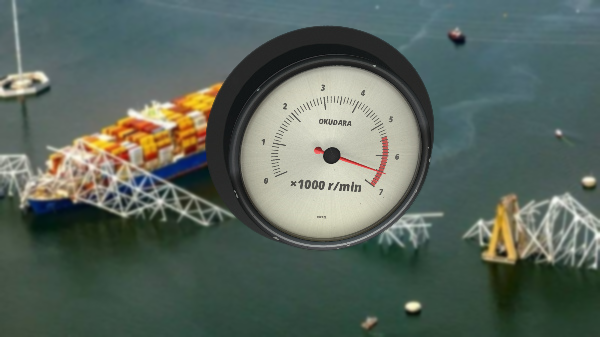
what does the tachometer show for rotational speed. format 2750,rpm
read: 6500,rpm
